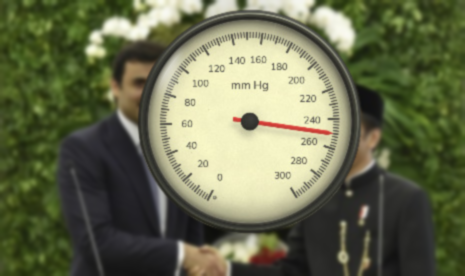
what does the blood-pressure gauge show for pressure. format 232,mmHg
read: 250,mmHg
